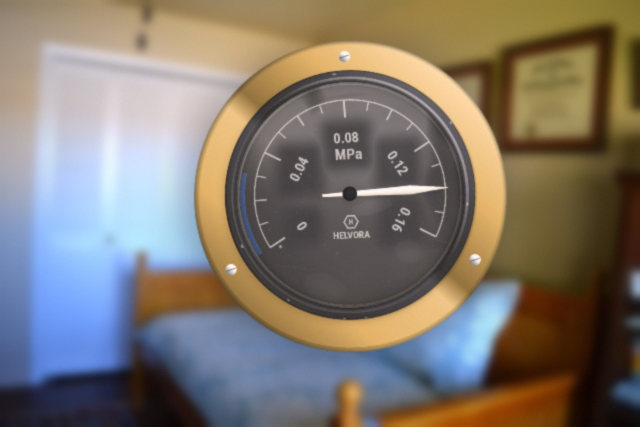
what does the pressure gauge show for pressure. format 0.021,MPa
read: 0.14,MPa
